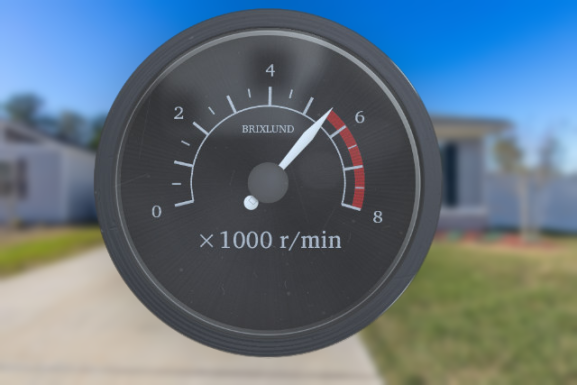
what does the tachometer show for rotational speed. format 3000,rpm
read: 5500,rpm
